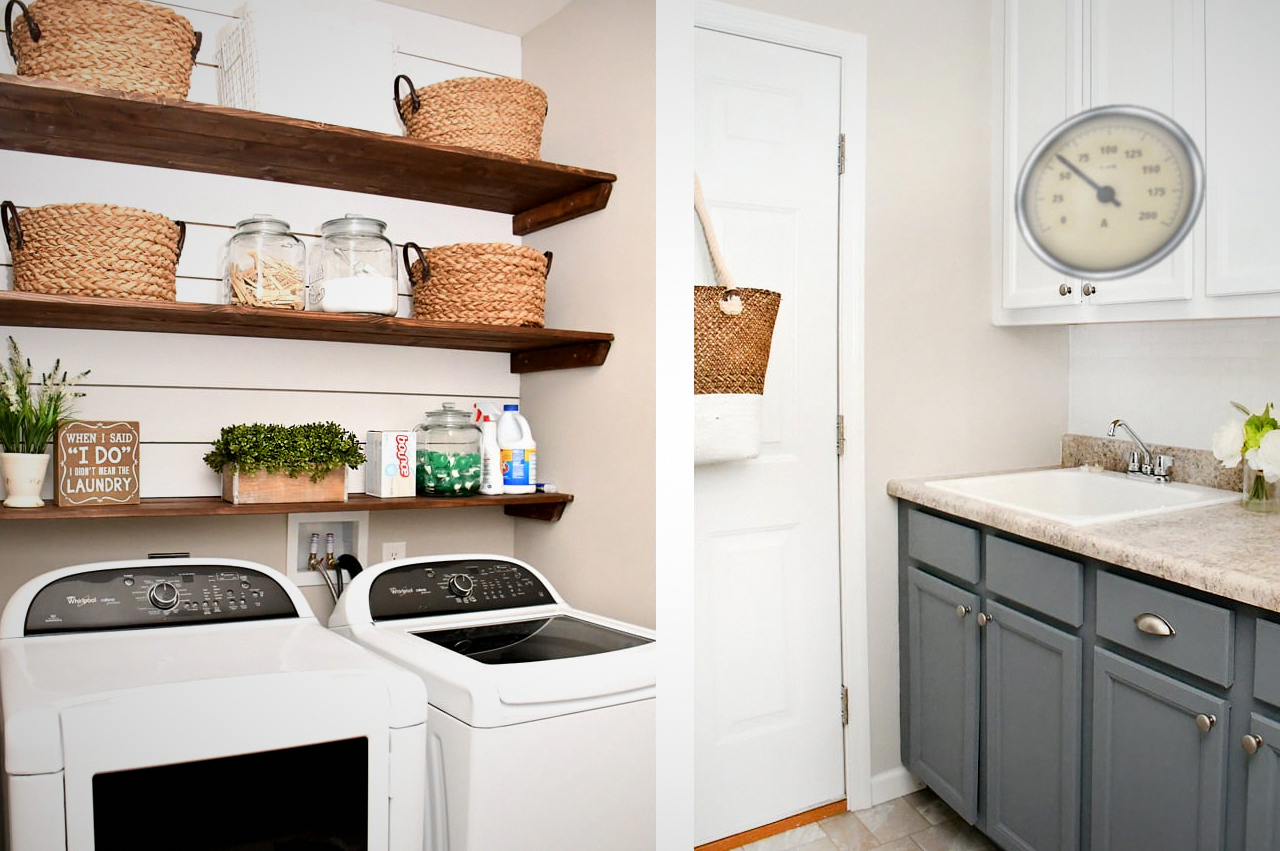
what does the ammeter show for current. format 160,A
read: 60,A
